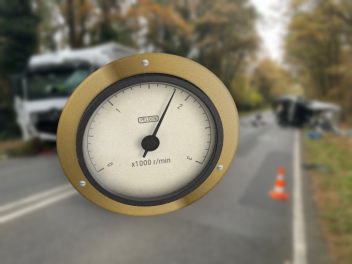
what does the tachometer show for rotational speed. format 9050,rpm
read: 1800,rpm
